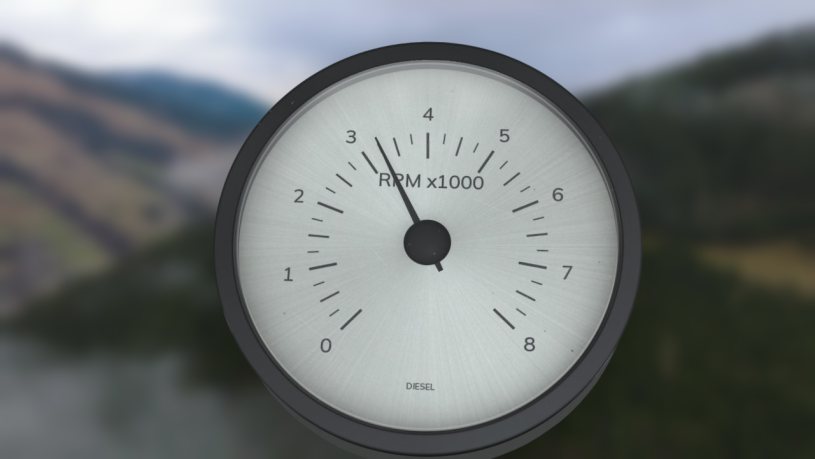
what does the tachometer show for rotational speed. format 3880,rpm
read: 3250,rpm
